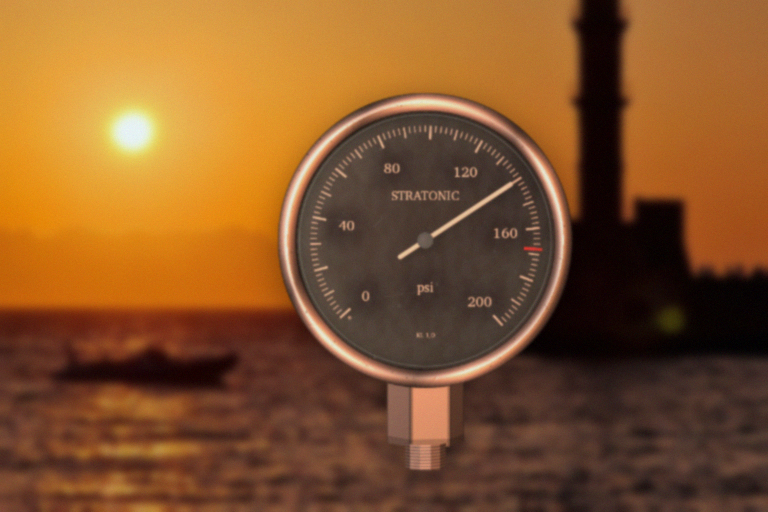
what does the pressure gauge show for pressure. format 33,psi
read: 140,psi
